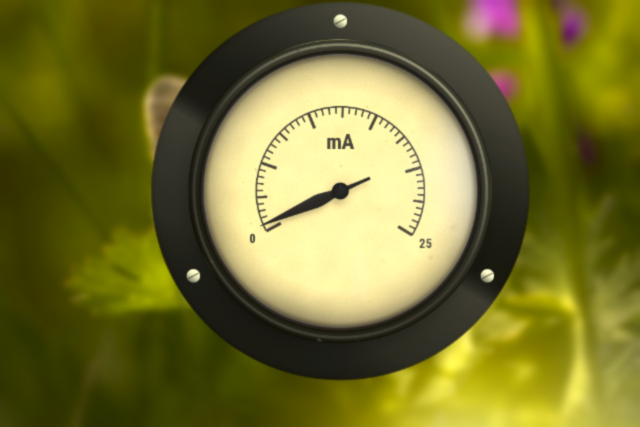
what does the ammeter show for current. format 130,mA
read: 0.5,mA
